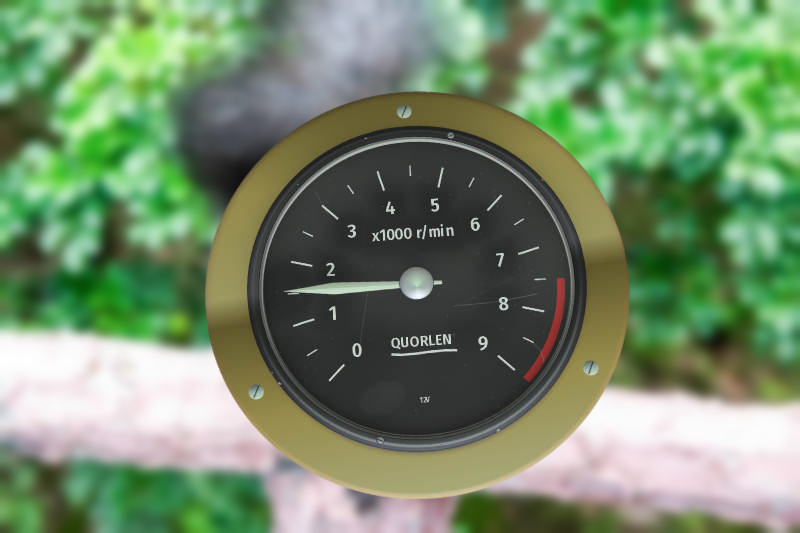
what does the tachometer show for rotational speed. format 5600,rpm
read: 1500,rpm
